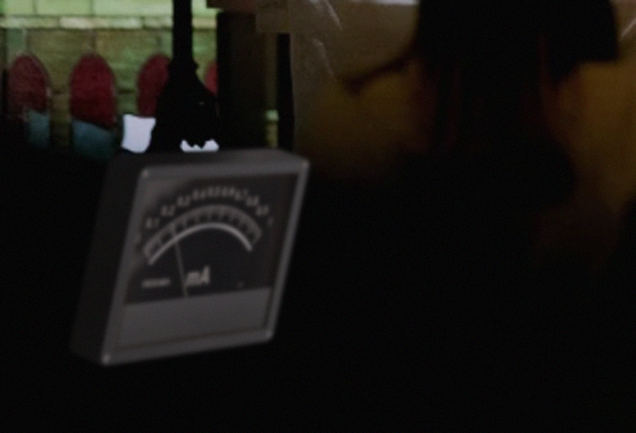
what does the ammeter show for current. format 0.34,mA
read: 0.2,mA
